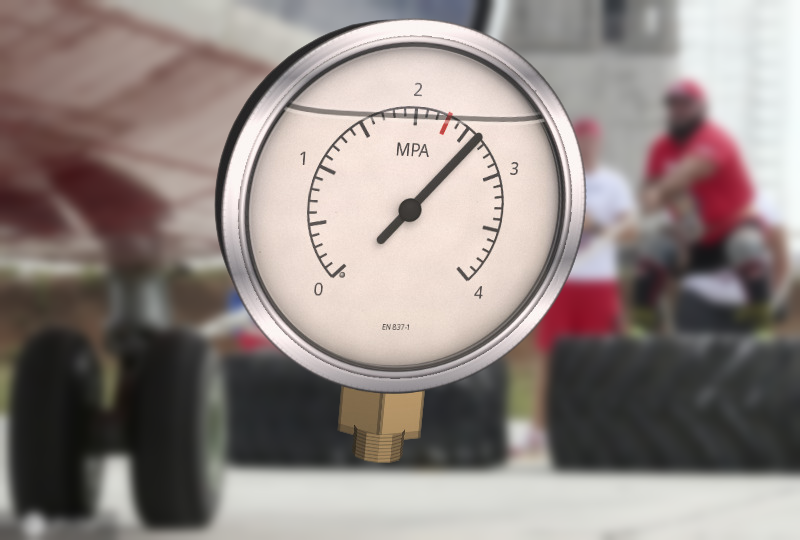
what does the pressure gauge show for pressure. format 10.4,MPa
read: 2.6,MPa
